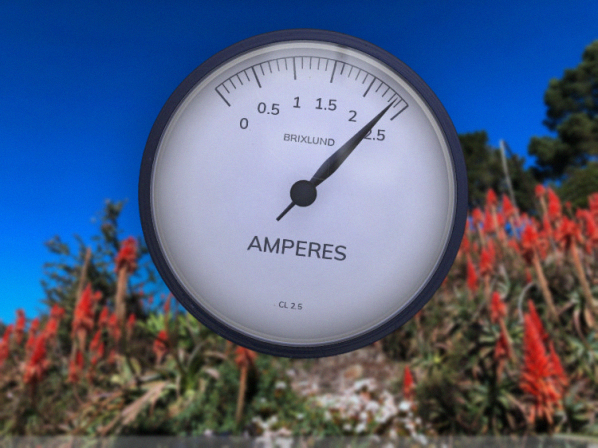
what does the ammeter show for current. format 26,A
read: 2.35,A
